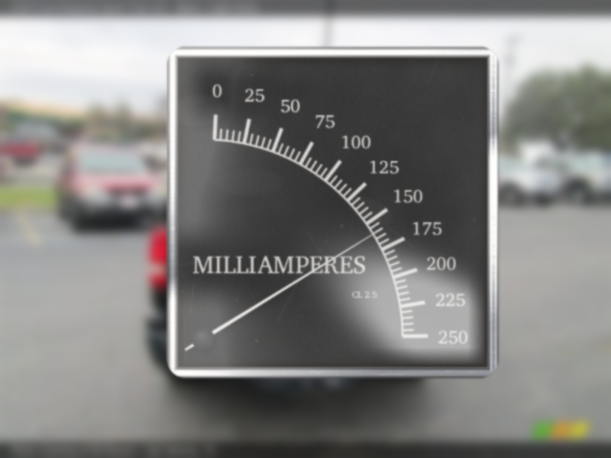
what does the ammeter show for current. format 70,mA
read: 160,mA
